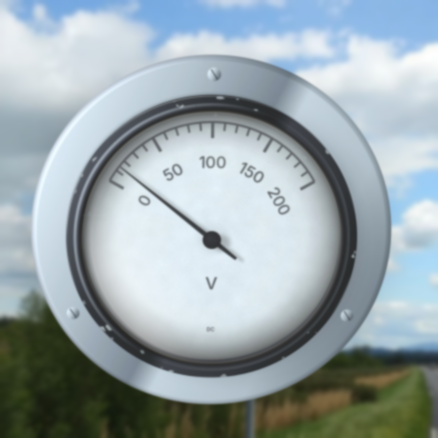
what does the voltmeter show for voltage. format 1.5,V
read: 15,V
